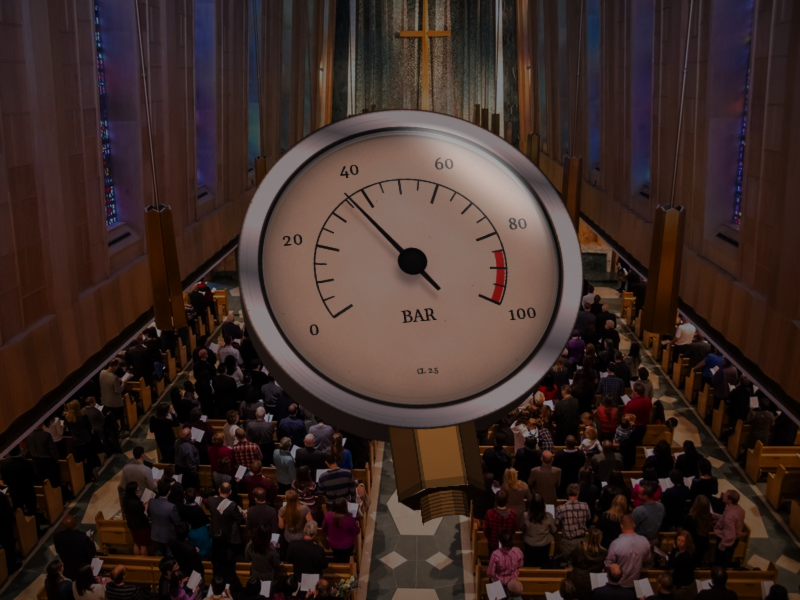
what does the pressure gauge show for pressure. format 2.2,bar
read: 35,bar
